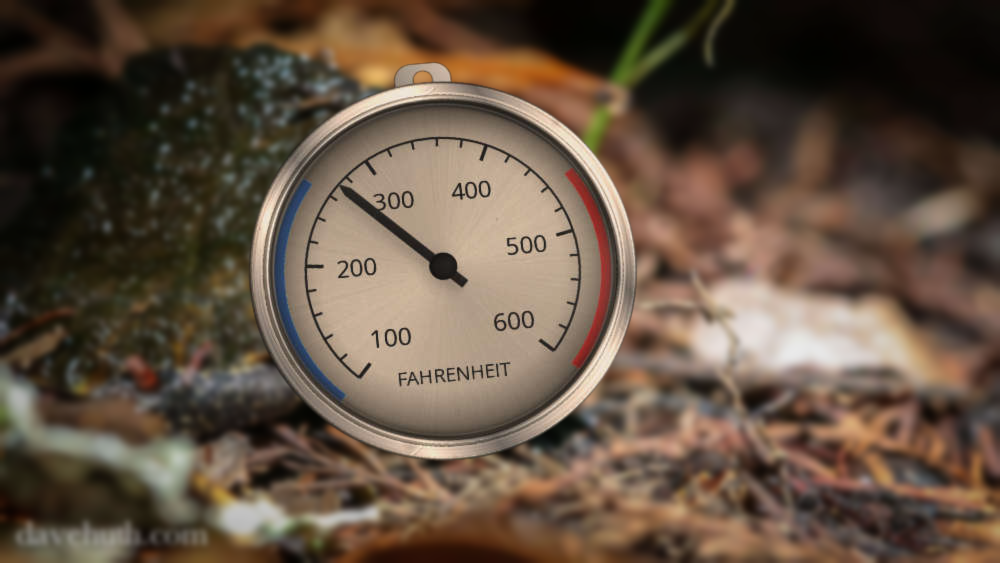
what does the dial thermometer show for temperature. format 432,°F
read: 270,°F
